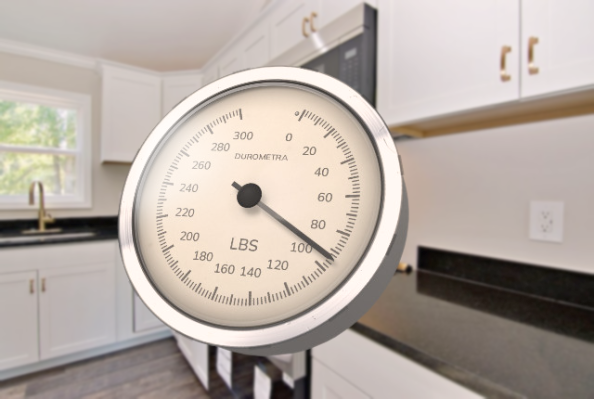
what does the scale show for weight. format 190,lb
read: 94,lb
